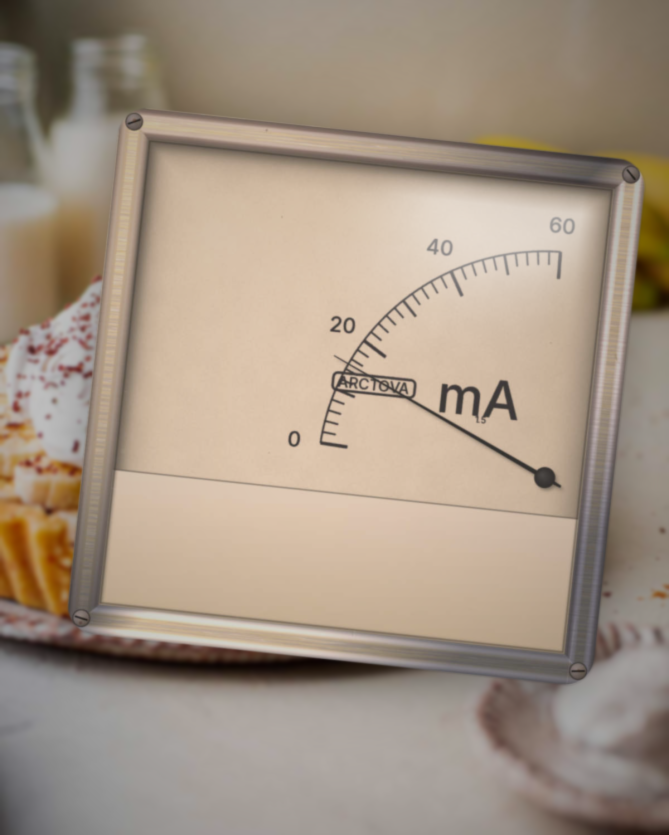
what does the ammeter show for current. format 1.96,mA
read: 15,mA
